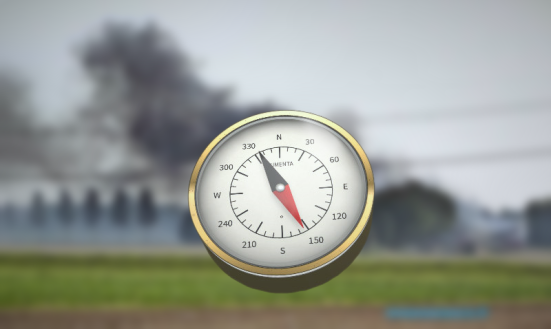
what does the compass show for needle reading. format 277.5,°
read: 155,°
